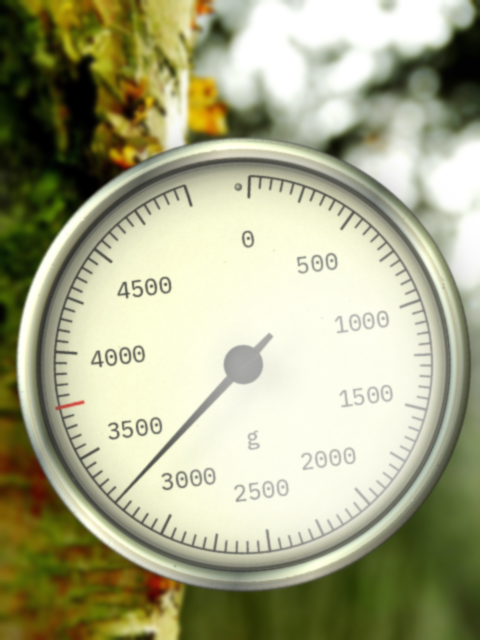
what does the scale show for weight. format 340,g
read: 3250,g
